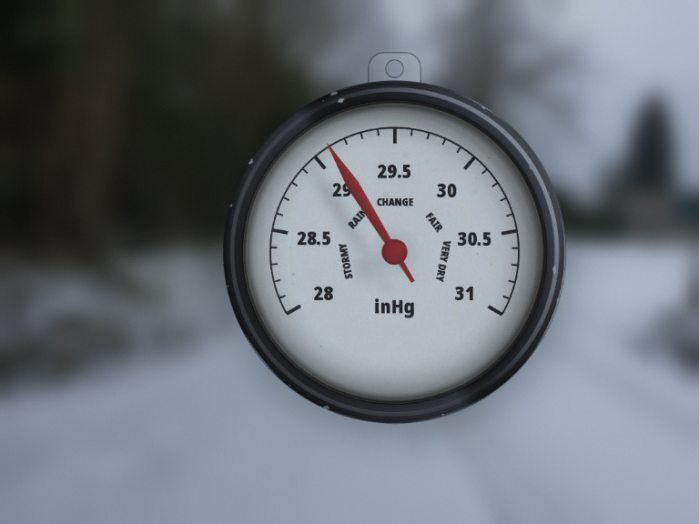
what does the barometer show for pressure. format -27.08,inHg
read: 29.1,inHg
